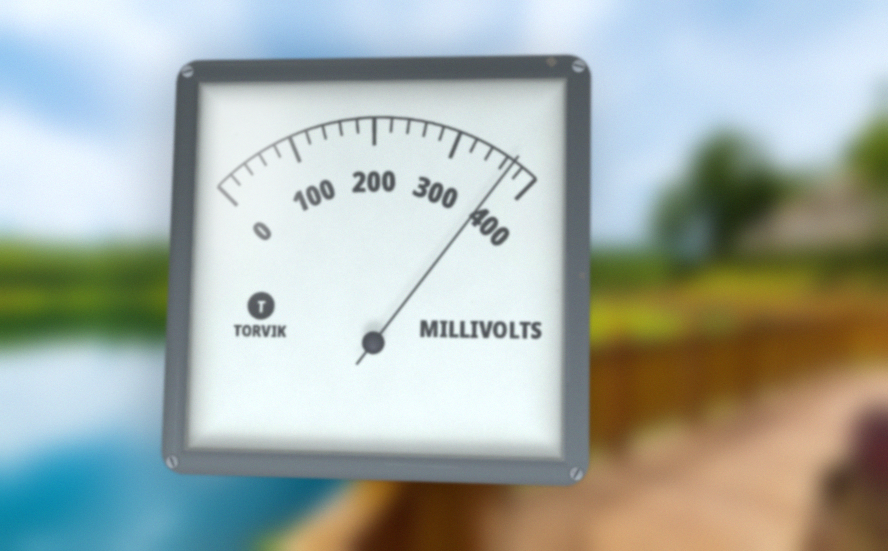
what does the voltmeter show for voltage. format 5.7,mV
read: 370,mV
